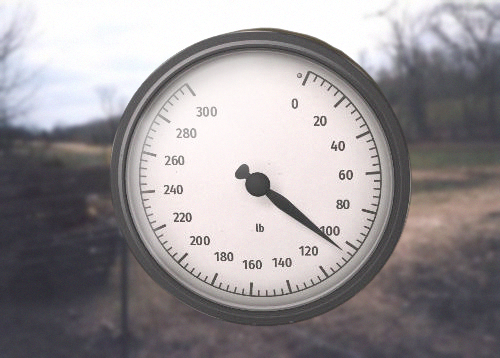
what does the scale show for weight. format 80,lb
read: 104,lb
